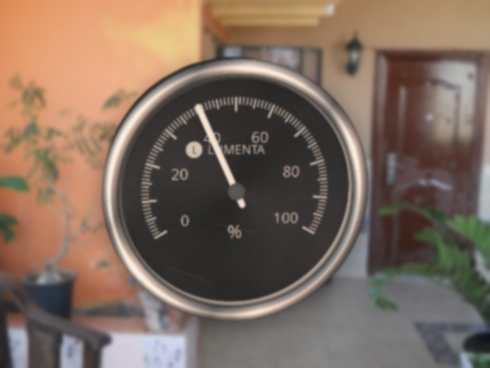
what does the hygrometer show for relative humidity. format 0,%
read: 40,%
